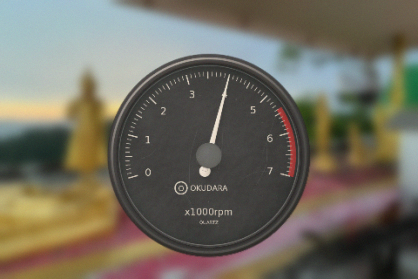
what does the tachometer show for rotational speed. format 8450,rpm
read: 4000,rpm
